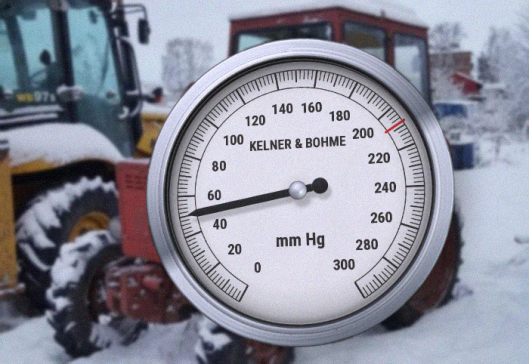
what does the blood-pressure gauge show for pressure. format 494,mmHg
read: 50,mmHg
